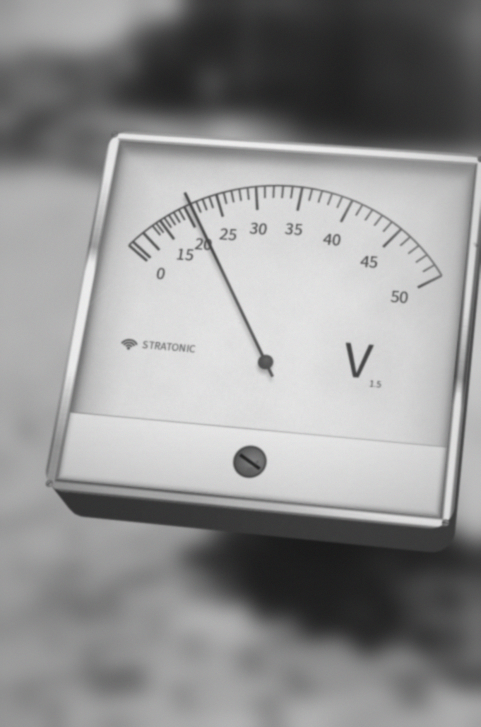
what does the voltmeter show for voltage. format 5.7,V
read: 21,V
